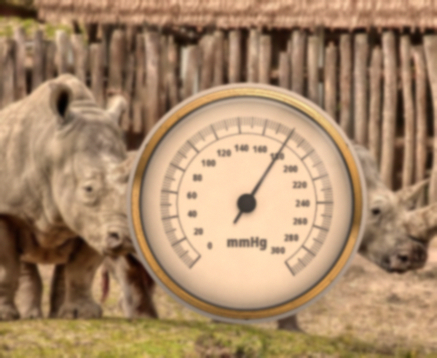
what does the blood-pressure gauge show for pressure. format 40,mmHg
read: 180,mmHg
